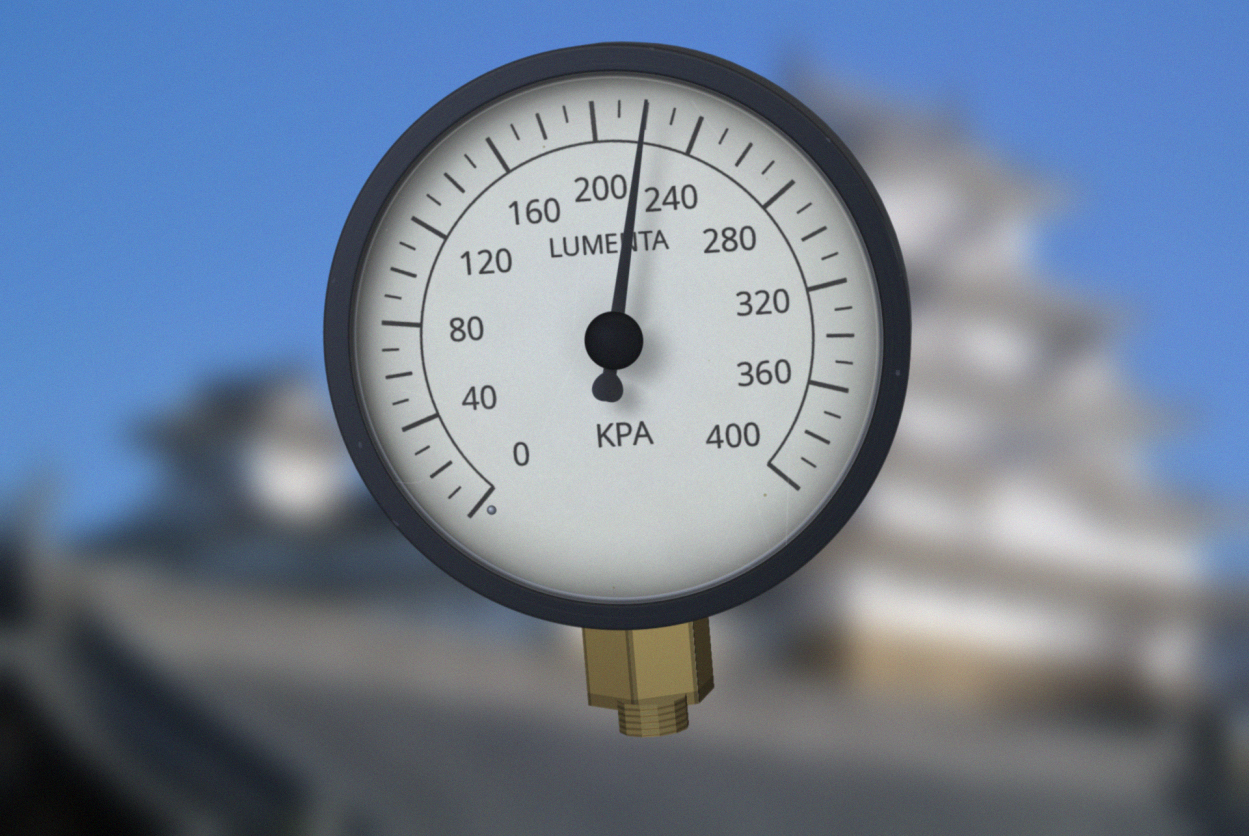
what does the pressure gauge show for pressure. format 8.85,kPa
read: 220,kPa
